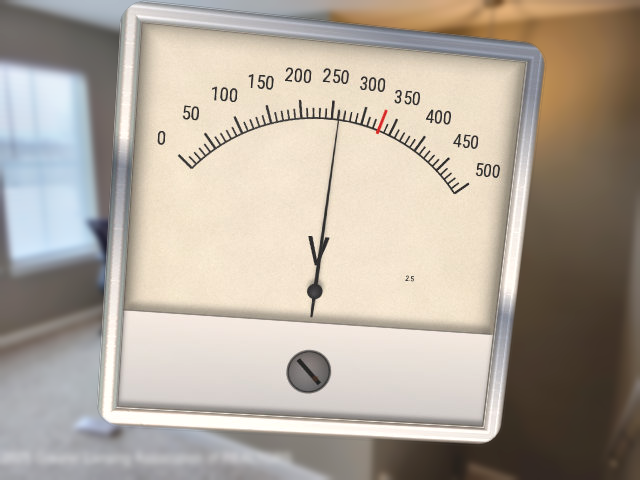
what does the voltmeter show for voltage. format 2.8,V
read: 260,V
